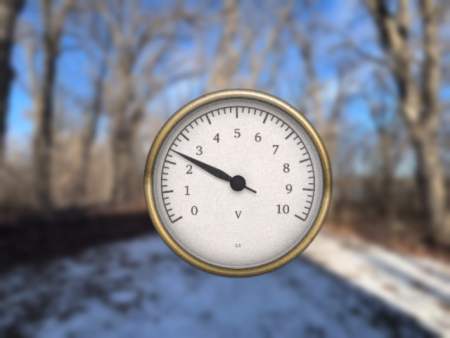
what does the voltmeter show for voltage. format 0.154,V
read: 2.4,V
